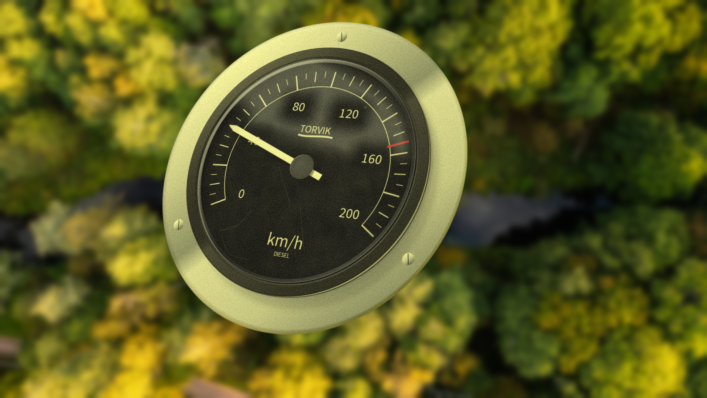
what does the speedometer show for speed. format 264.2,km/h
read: 40,km/h
